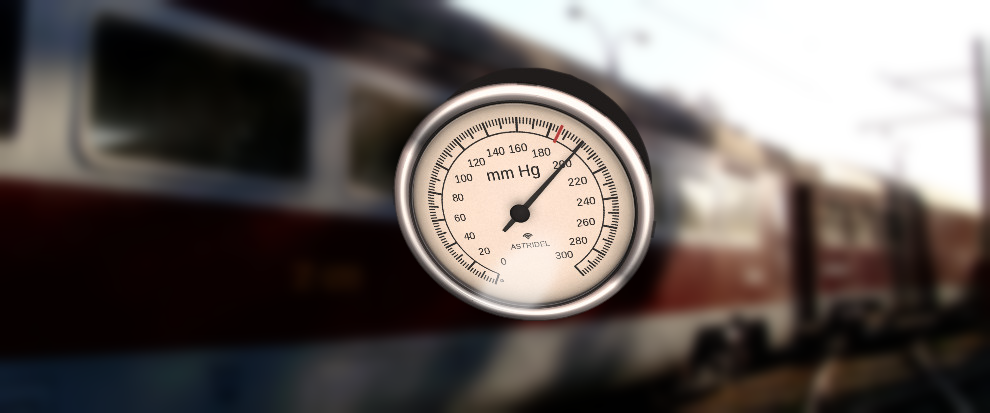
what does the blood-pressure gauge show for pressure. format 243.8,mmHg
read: 200,mmHg
